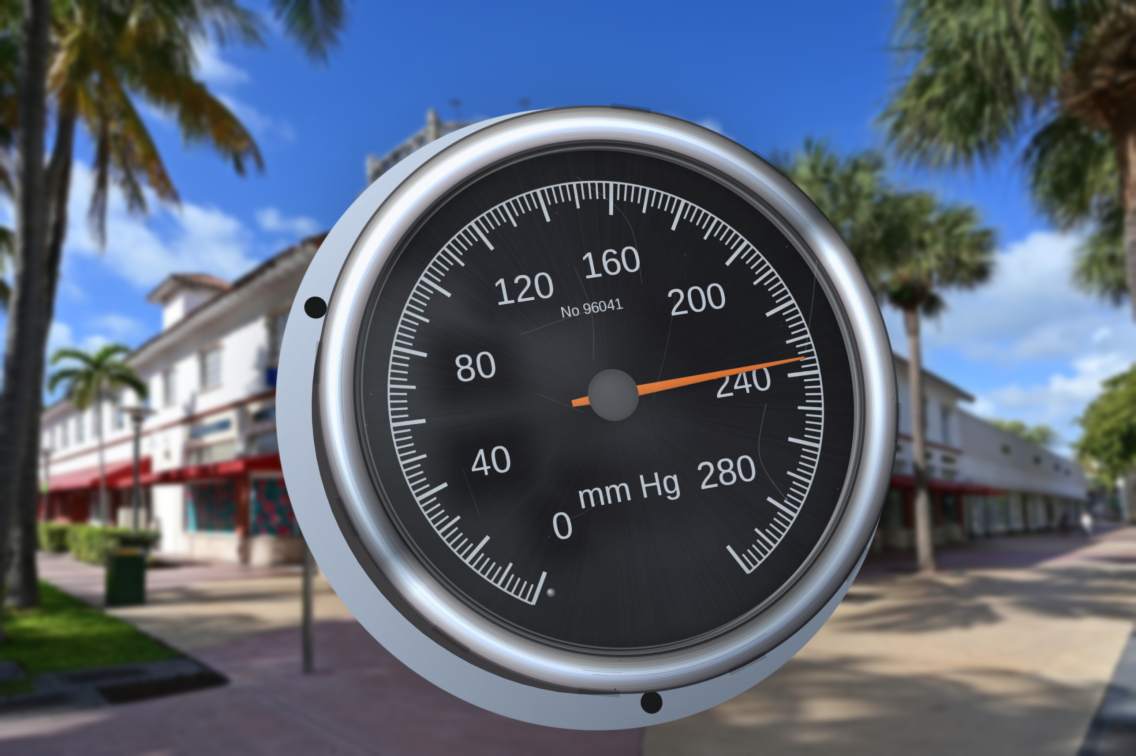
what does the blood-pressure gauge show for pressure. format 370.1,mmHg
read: 236,mmHg
